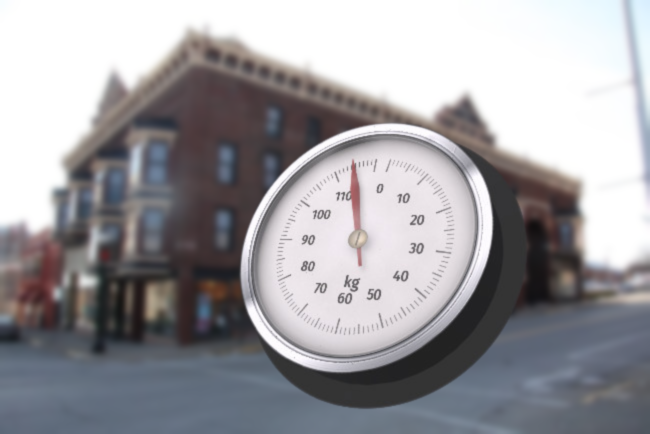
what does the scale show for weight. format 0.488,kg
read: 115,kg
